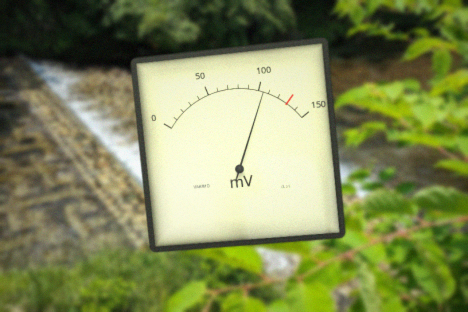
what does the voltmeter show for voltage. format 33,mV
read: 105,mV
